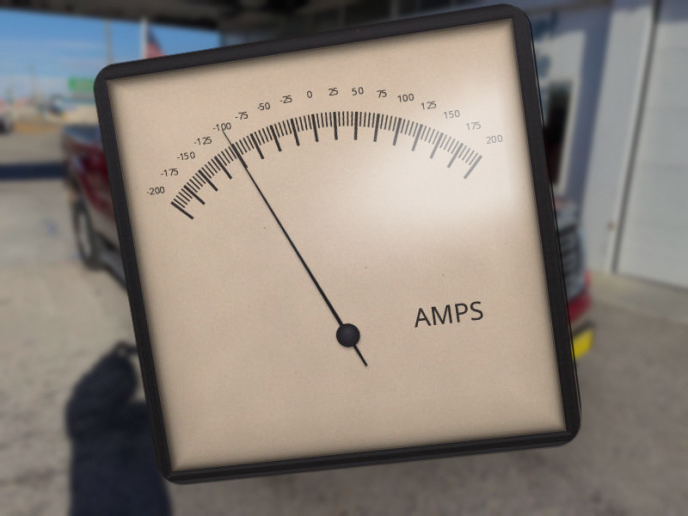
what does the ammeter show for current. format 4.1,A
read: -100,A
